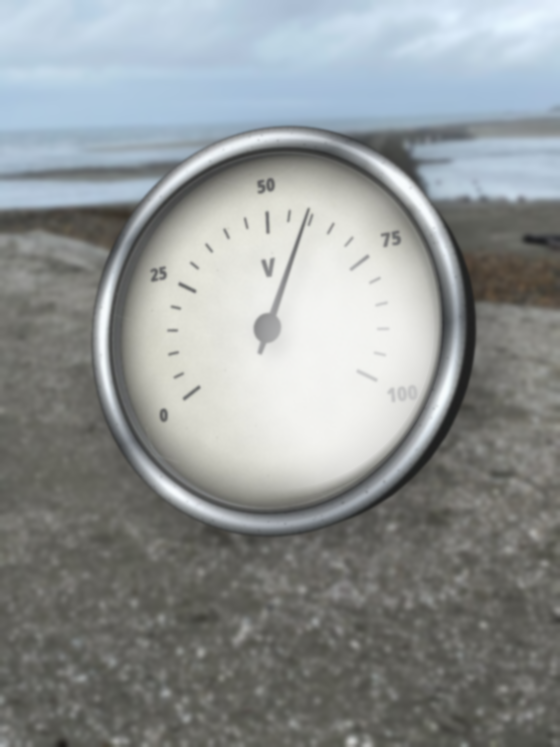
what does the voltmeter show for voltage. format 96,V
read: 60,V
